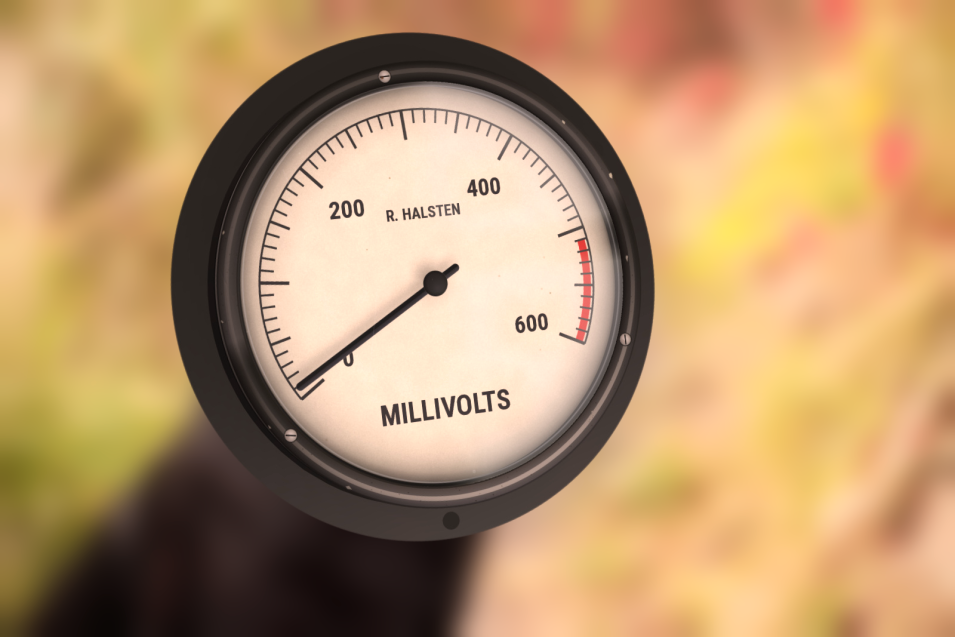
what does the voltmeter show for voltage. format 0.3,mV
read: 10,mV
